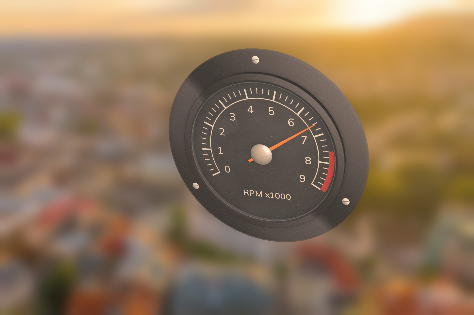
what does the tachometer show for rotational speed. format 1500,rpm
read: 6600,rpm
